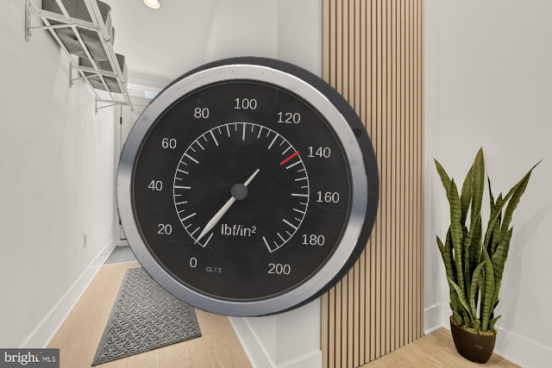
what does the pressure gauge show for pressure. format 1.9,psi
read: 5,psi
